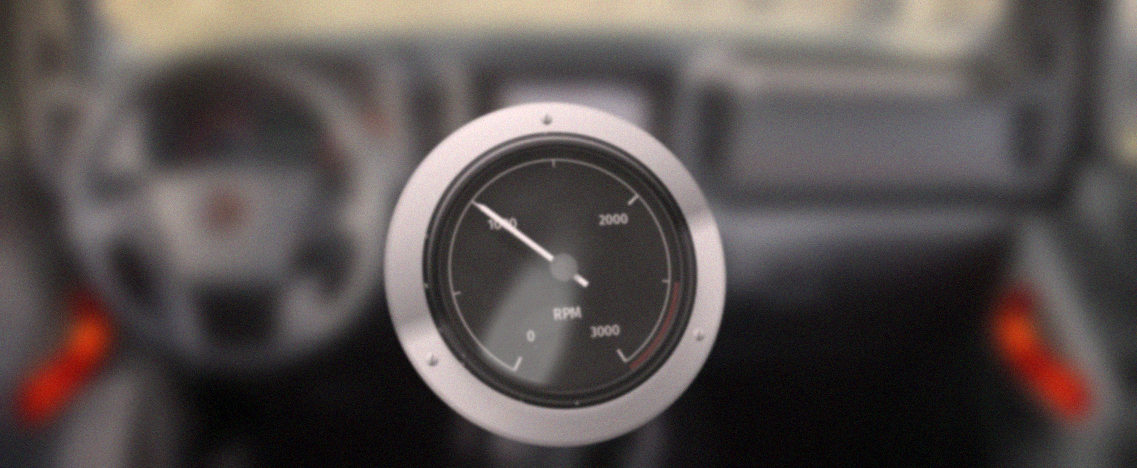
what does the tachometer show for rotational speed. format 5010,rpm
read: 1000,rpm
